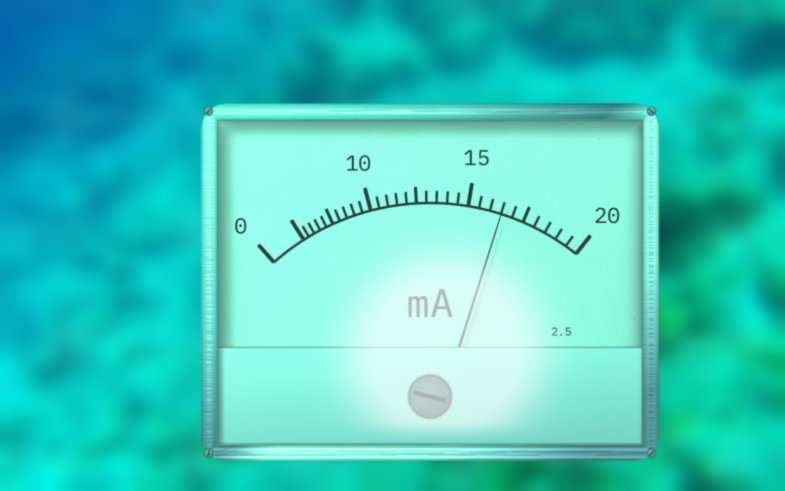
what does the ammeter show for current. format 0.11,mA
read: 16.5,mA
